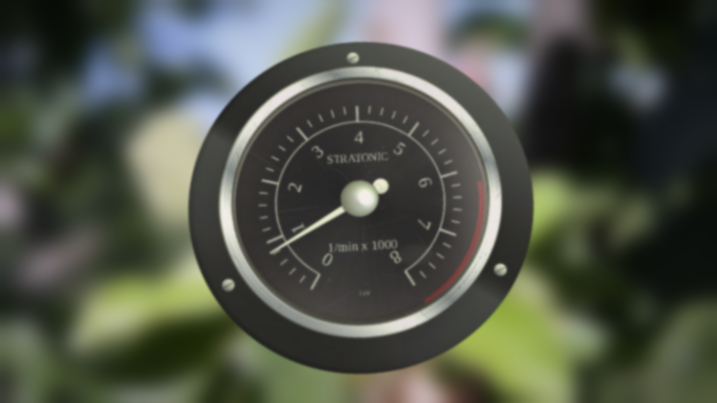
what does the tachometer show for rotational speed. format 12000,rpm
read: 800,rpm
